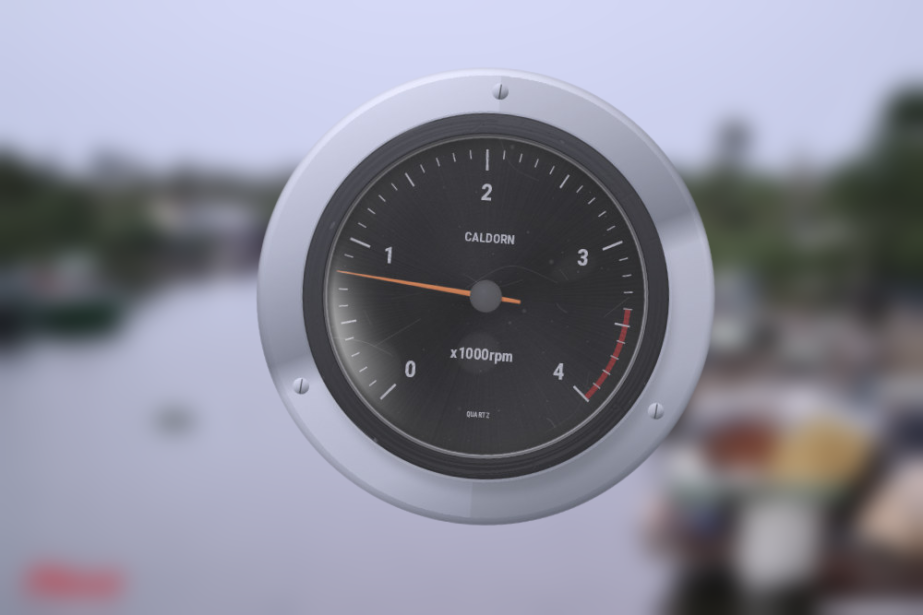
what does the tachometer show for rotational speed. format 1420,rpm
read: 800,rpm
